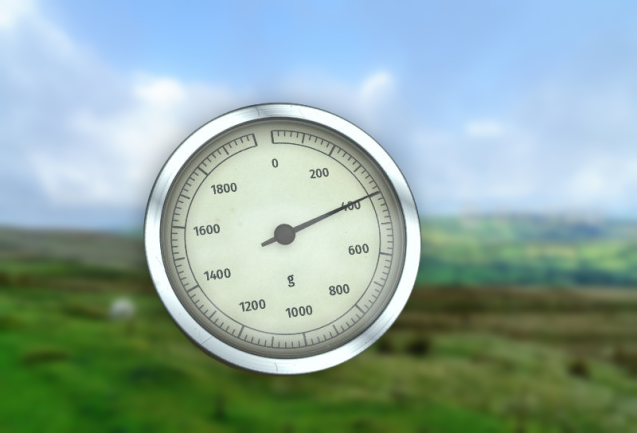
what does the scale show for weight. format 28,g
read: 400,g
